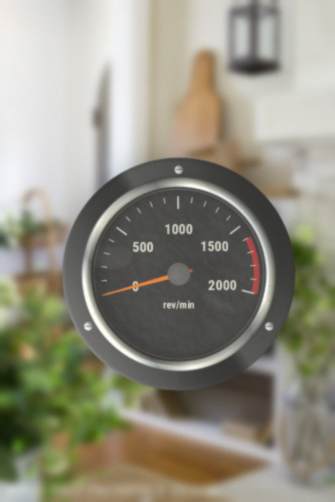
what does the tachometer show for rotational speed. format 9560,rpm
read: 0,rpm
